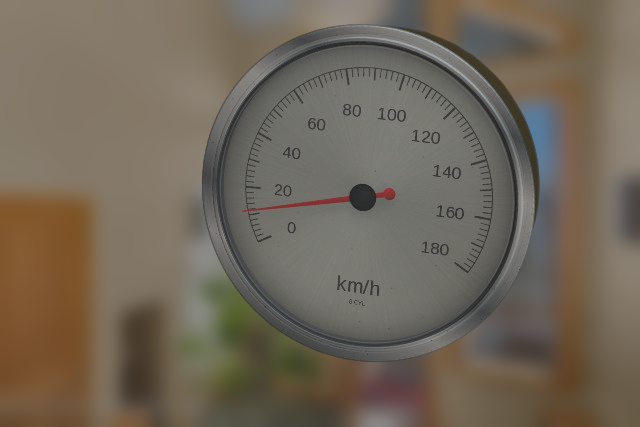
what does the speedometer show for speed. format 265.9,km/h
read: 12,km/h
